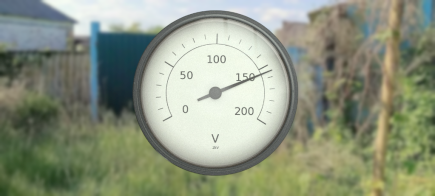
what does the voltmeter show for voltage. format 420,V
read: 155,V
